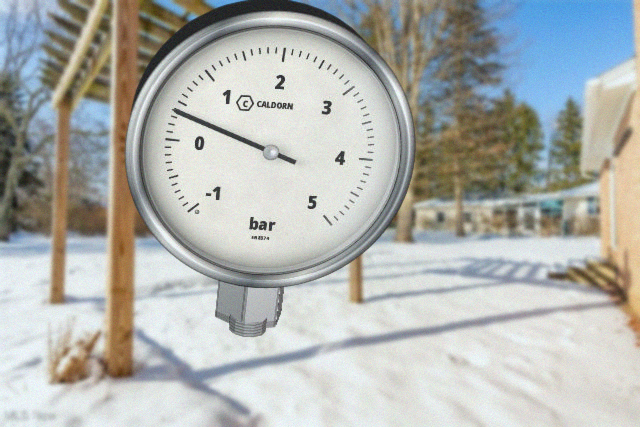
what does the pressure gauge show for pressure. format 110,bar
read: 0.4,bar
